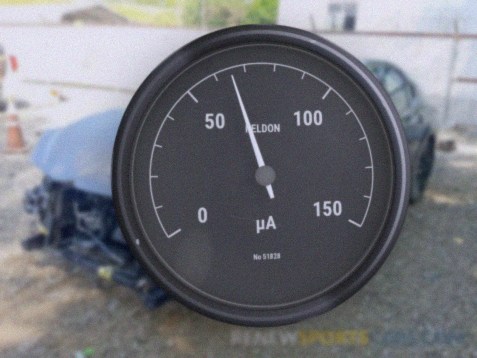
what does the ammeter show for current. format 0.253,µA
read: 65,µA
